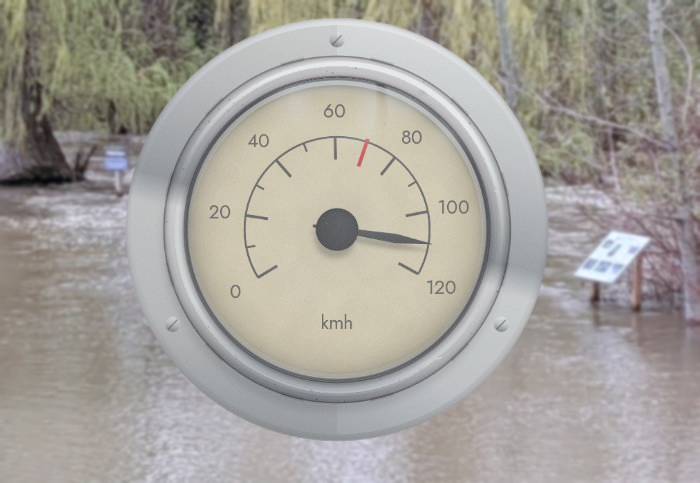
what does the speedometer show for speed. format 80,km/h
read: 110,km/h
